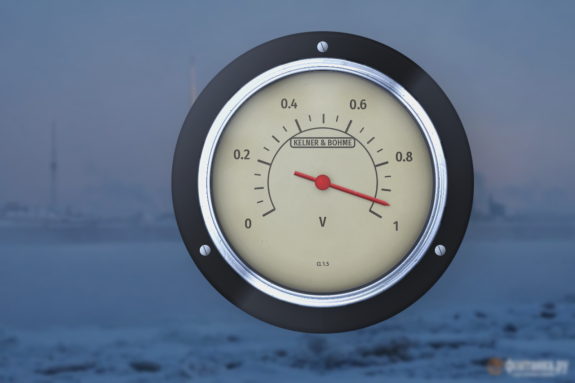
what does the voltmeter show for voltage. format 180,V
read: 0.95,V
